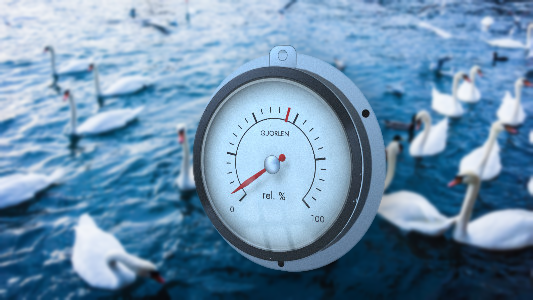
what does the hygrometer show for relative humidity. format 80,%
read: 4,%
